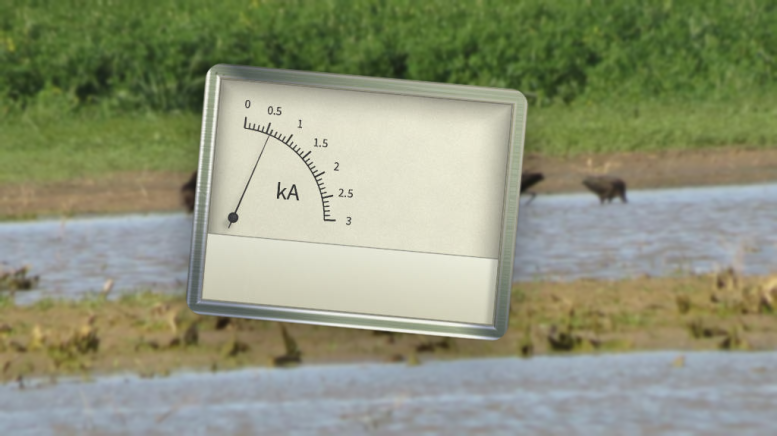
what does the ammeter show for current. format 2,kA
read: 0.6,kA
